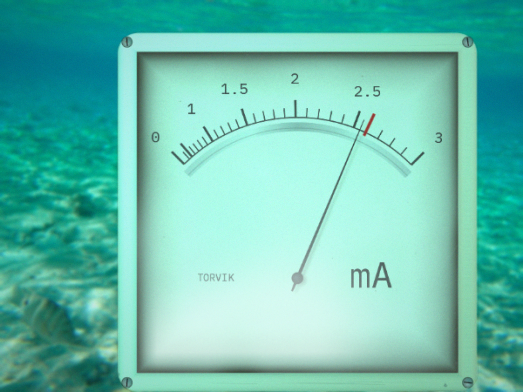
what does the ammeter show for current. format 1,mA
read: 2.55,mA
